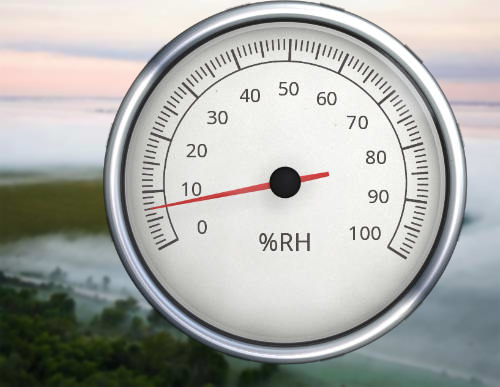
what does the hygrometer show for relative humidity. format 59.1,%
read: 7,%
